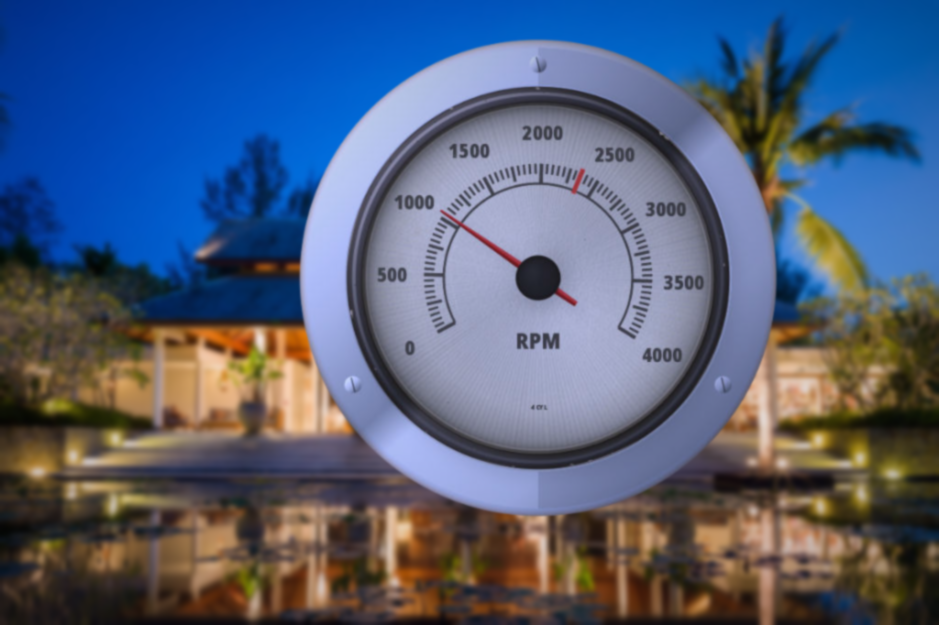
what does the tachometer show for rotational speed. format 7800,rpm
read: 1050,rpm
